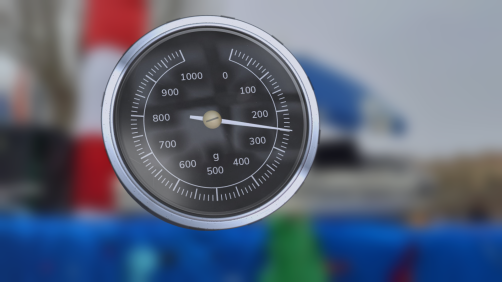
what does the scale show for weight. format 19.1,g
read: 250,g
